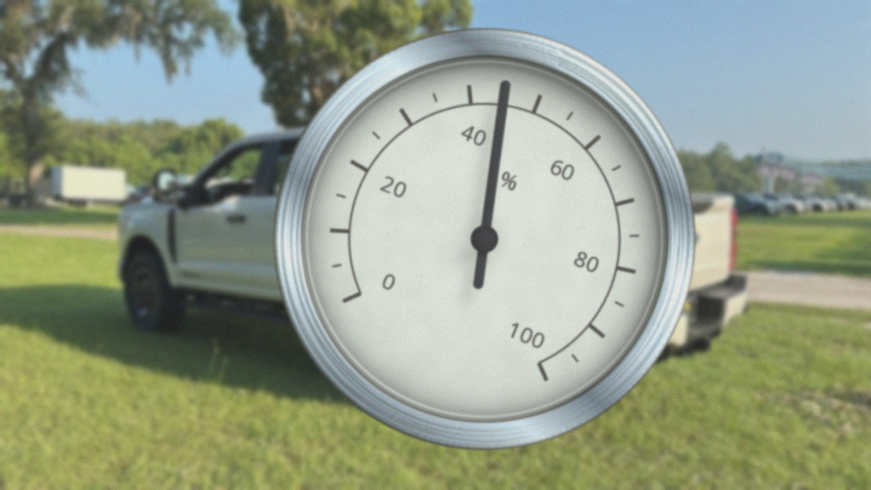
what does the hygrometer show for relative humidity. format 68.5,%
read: 45,%
